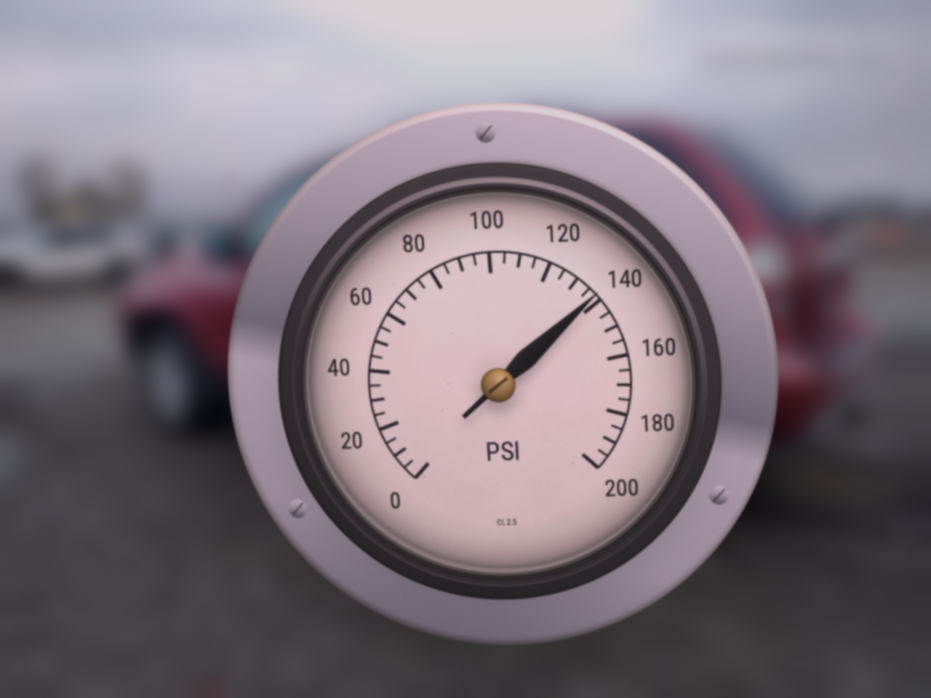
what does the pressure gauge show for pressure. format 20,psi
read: 137.5,psi
